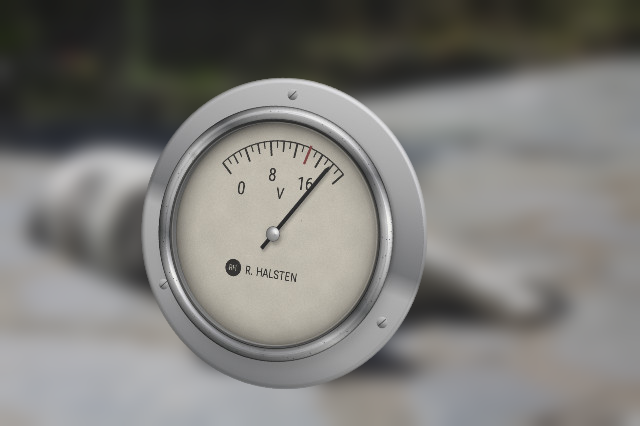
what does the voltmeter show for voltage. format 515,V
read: 18,V
